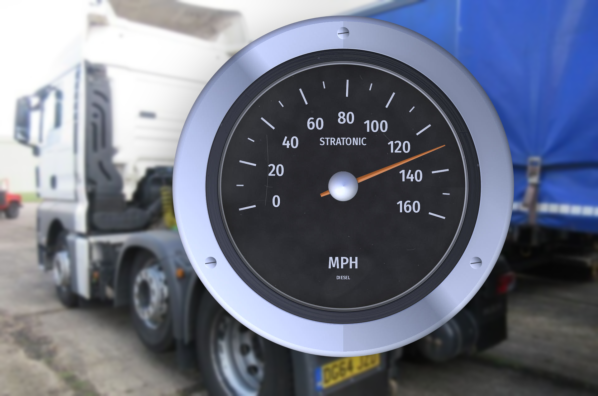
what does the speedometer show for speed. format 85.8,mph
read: 130,mph
